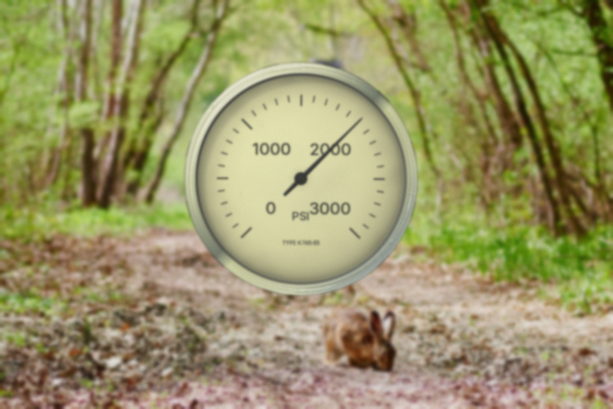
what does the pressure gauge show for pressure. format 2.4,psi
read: 2000,psi
